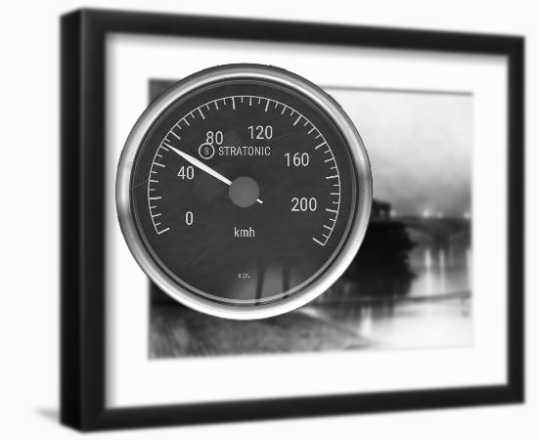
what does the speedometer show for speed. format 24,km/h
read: 52.5,km/h
